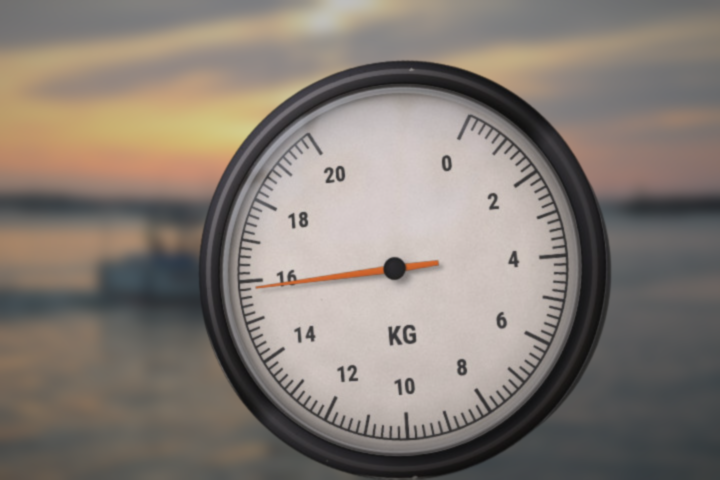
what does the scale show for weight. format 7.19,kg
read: 15.8,kg
